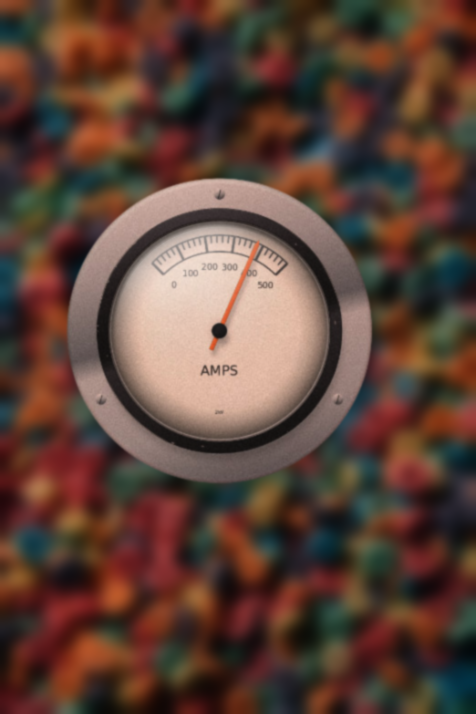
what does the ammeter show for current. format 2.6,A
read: 380,A
